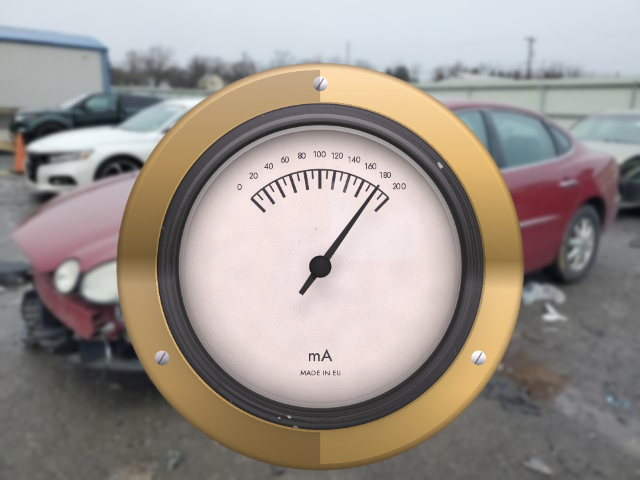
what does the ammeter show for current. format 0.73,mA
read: 180,mA
